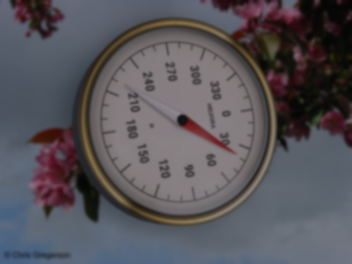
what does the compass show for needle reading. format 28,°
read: 40,°
